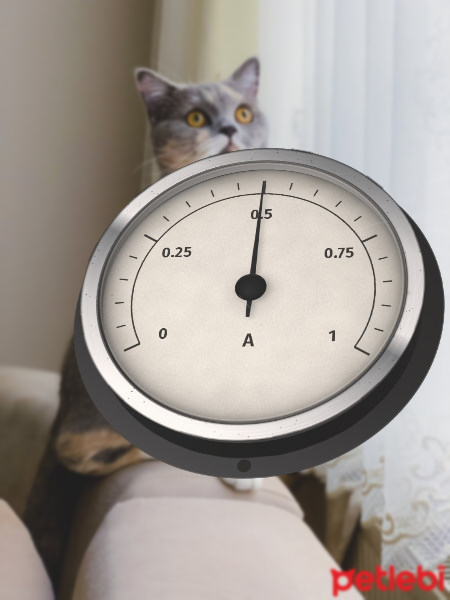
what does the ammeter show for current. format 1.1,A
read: 0.5,A
